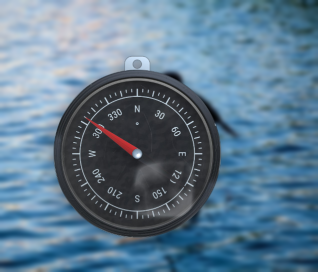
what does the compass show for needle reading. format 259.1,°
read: 305,°
